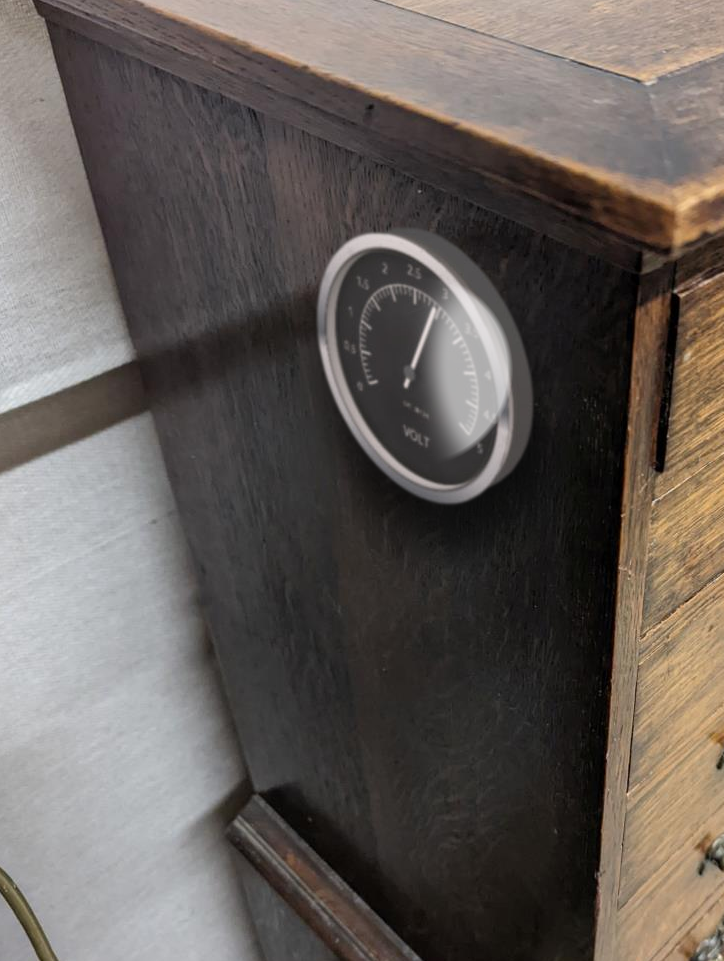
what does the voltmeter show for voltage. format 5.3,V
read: 3,V
